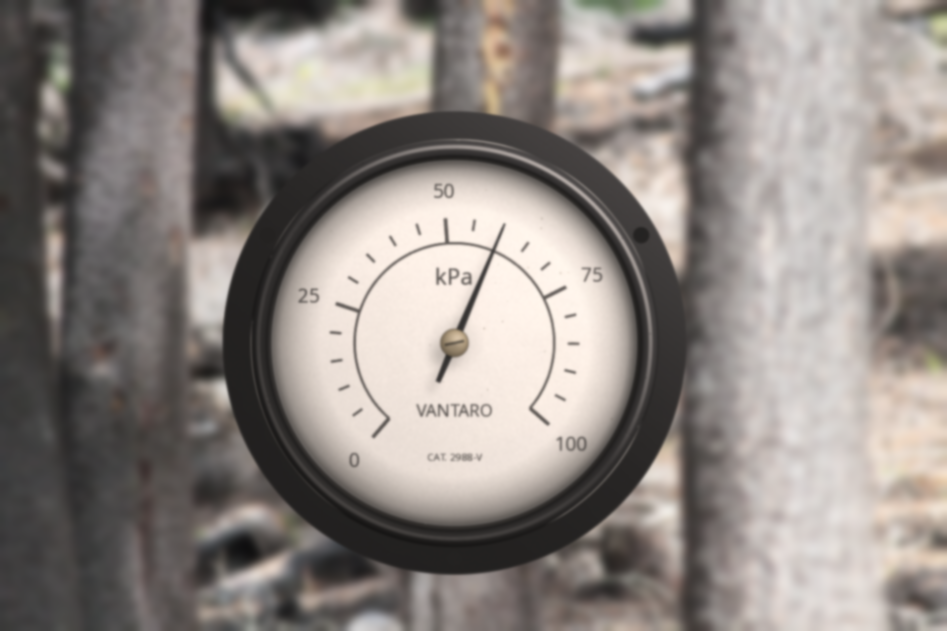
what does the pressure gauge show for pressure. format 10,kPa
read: 60,kPa
